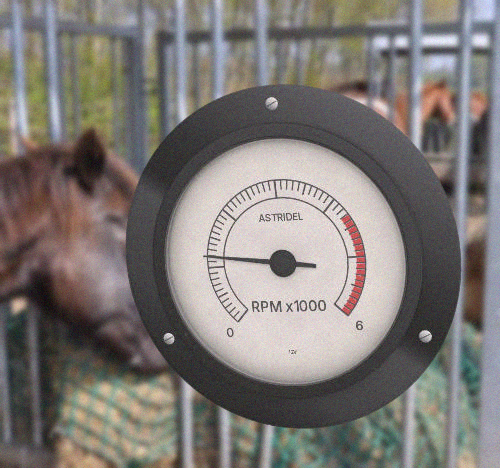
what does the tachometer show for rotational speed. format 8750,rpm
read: 1200,rpm
